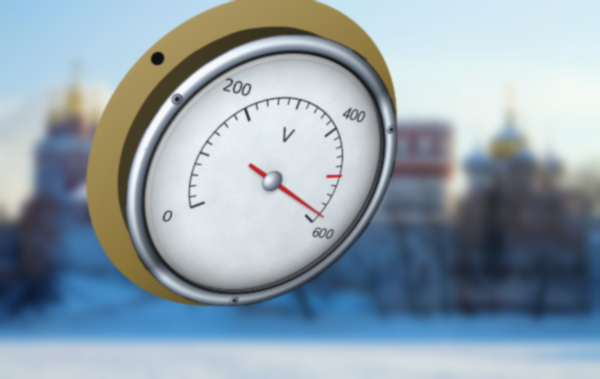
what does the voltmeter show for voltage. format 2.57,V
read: 580,V
